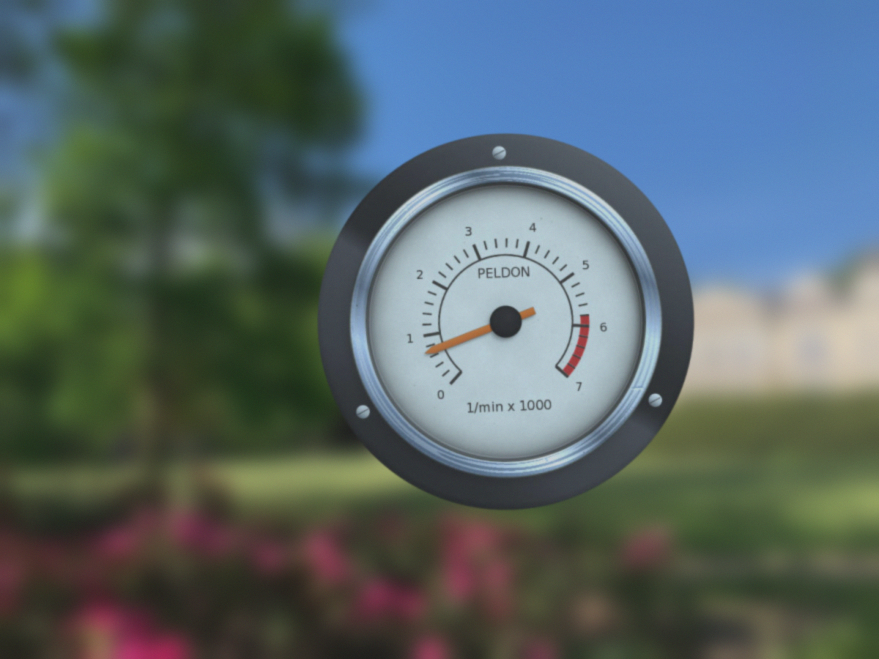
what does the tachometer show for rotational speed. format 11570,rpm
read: 700,rpm
